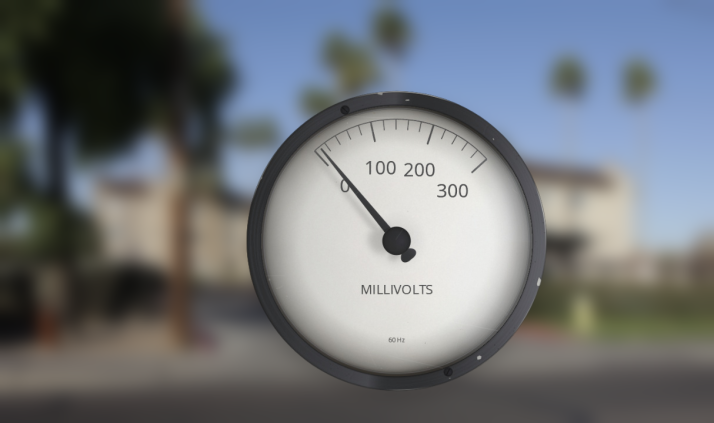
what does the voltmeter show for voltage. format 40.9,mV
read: 10,mV
